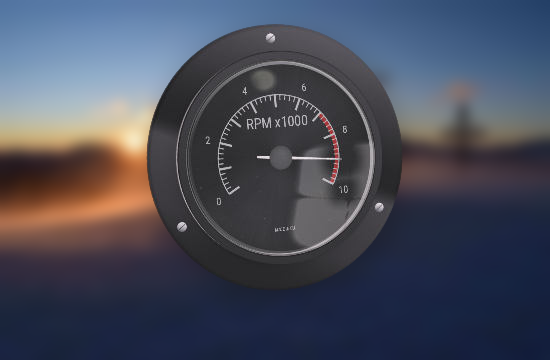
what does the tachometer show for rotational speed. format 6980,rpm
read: 9000,rpm
